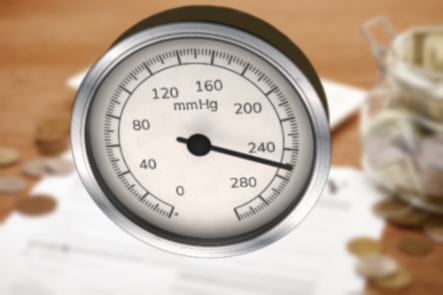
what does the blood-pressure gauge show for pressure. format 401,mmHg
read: 250,mmHg
